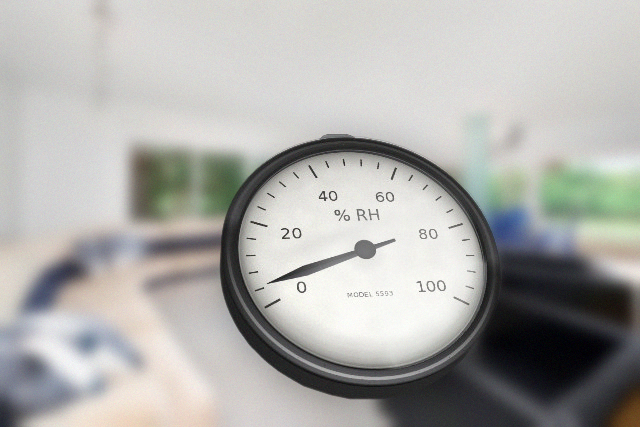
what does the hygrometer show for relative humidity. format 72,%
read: 4,%
